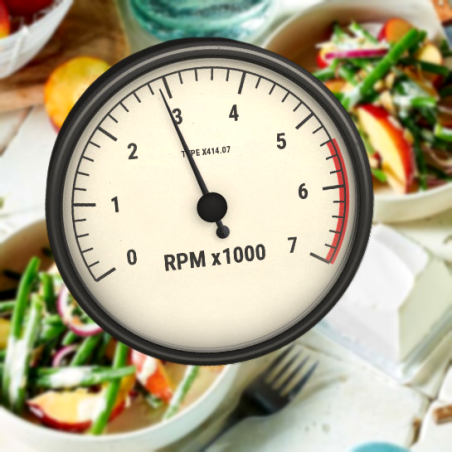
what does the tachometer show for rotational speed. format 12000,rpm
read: 2900,rpm
